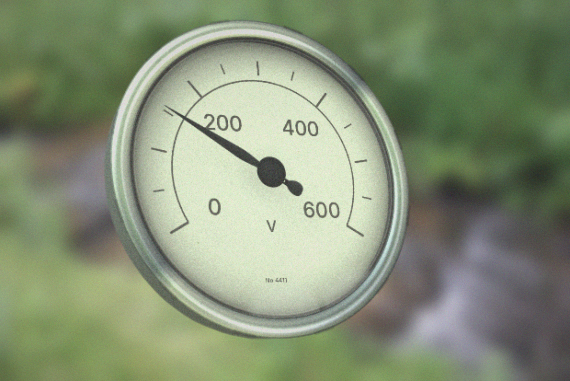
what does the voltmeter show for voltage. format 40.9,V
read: 150,V
